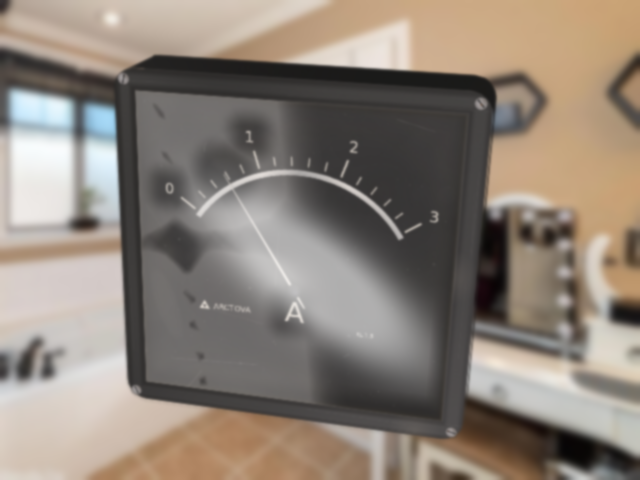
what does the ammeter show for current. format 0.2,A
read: 0.6,A
